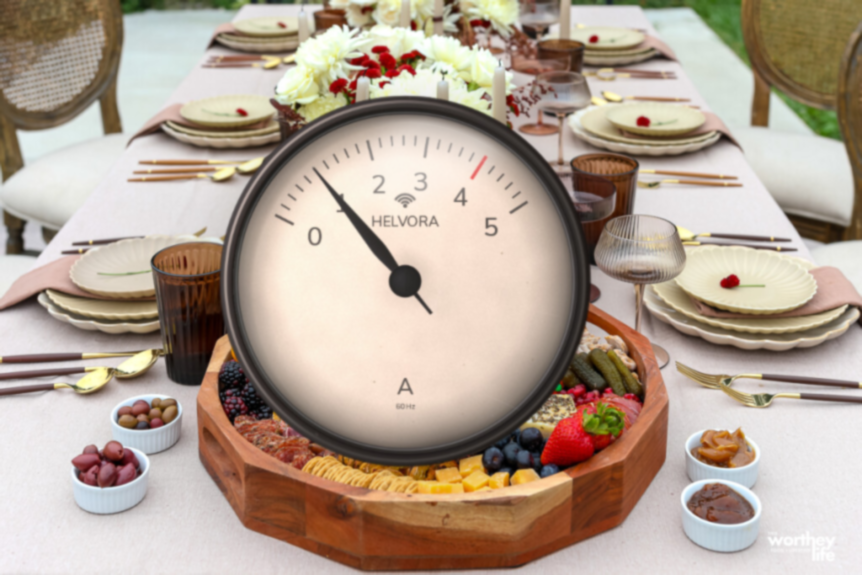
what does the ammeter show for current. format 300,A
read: 1,A
